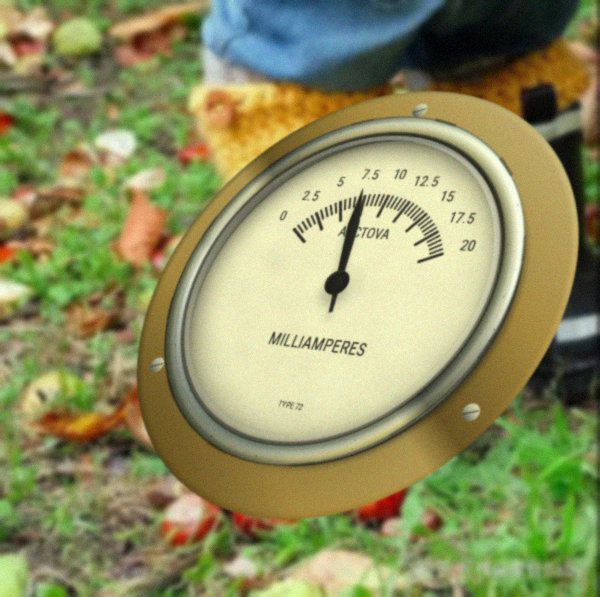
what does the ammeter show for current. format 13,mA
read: 7.5,mA
